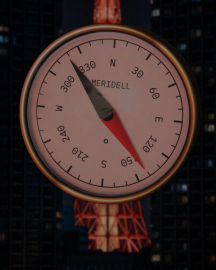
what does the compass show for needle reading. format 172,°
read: 140,°
